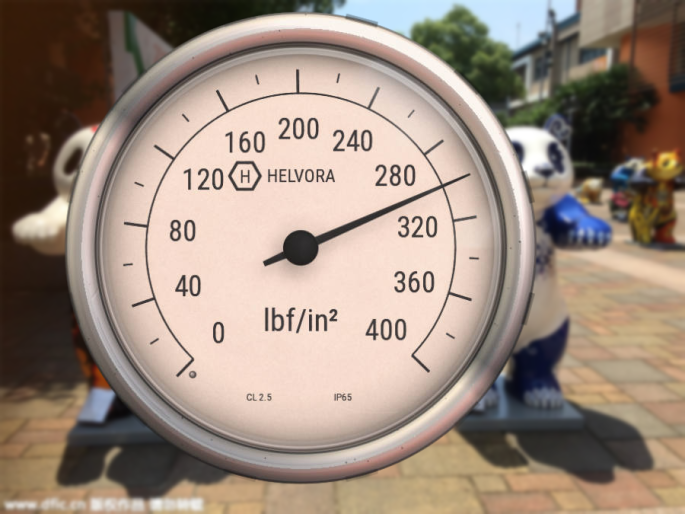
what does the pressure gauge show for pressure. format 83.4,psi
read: 300,psi
